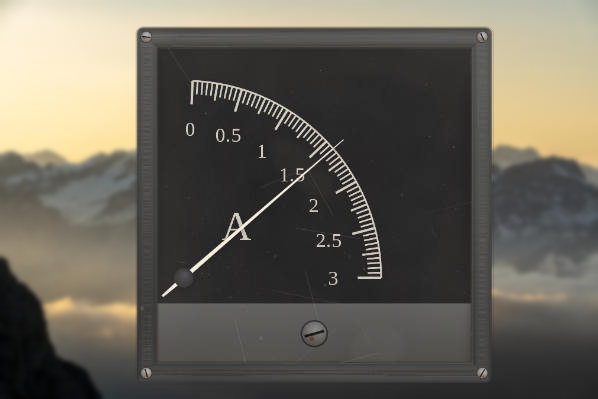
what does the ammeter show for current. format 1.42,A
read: 1.6,A
